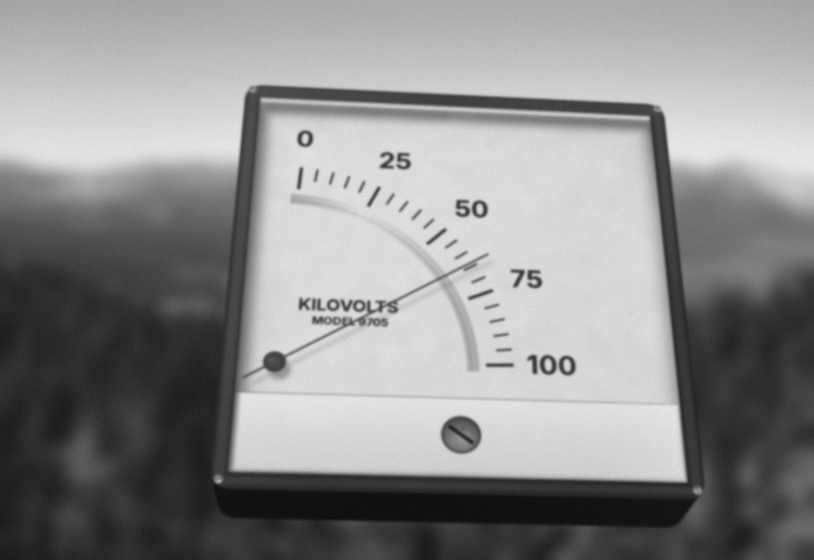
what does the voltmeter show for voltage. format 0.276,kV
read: 65,kV
